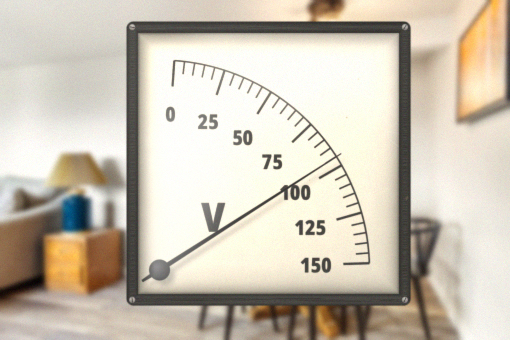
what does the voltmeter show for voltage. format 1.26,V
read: 95,V
